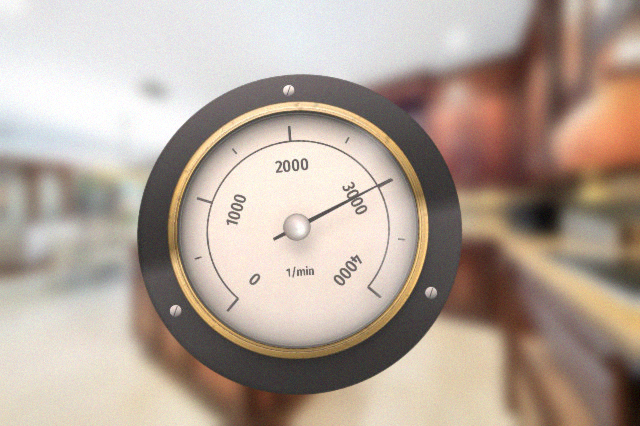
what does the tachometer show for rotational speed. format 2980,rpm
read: 3000,rpm
